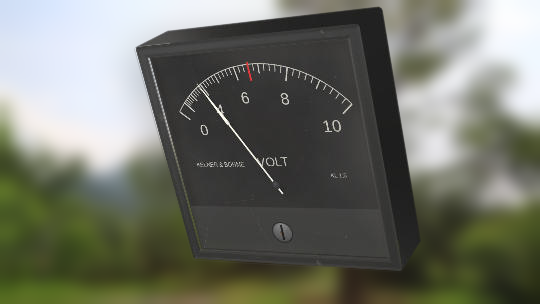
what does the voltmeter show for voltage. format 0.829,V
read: 4,V
